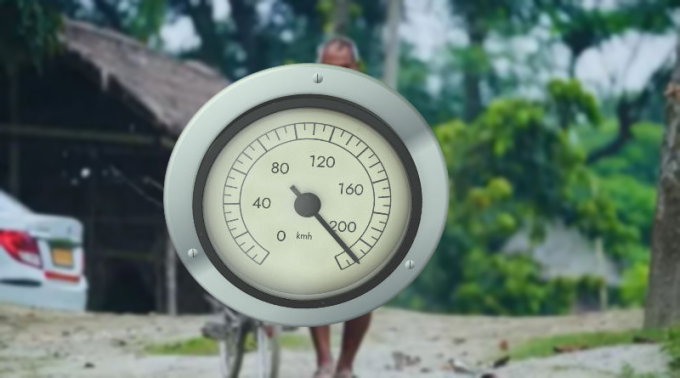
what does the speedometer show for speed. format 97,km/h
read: 210,km/h
